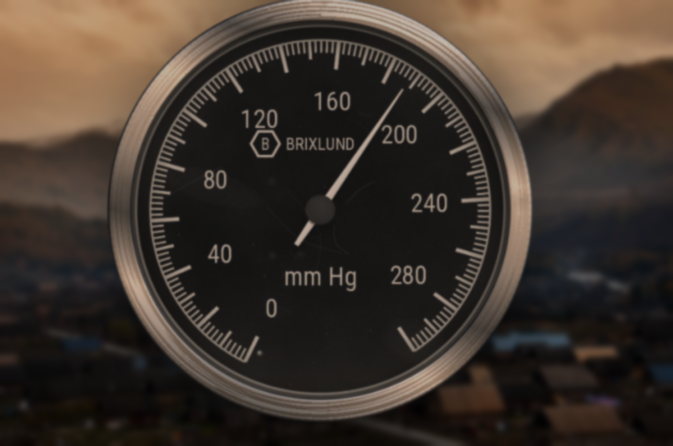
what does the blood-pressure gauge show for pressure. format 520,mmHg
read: 188,mmHg
